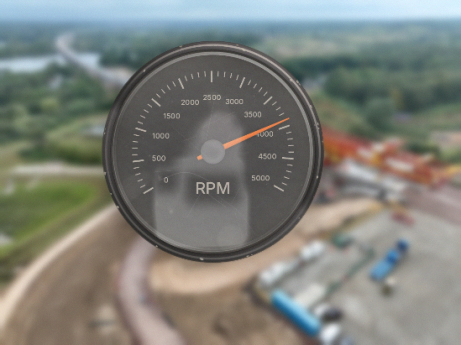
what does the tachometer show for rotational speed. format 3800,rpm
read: 3900,rpm
